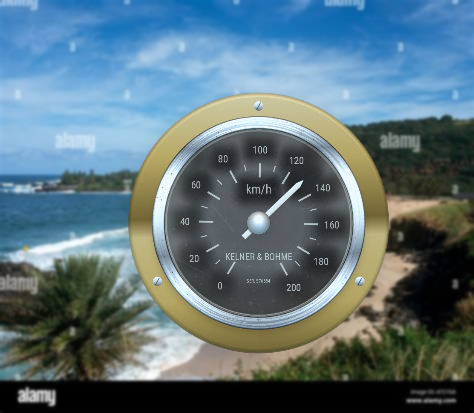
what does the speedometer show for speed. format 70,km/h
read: 130,km/h
